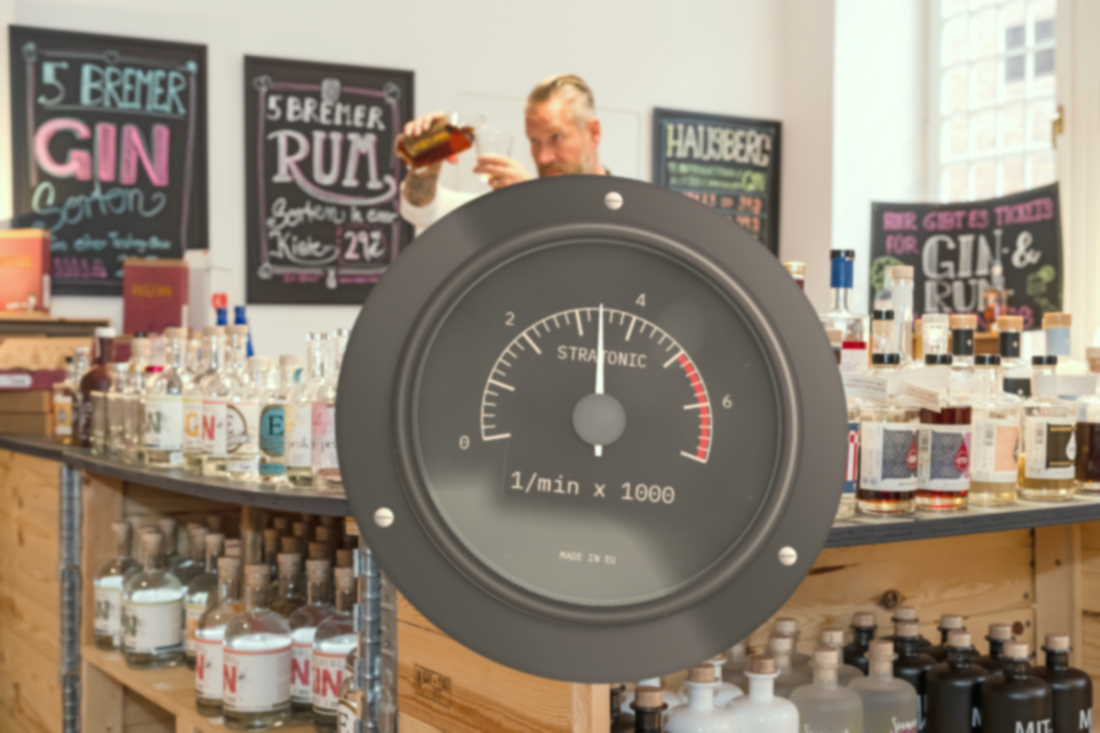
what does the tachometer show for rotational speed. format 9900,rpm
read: 3400,rpm
